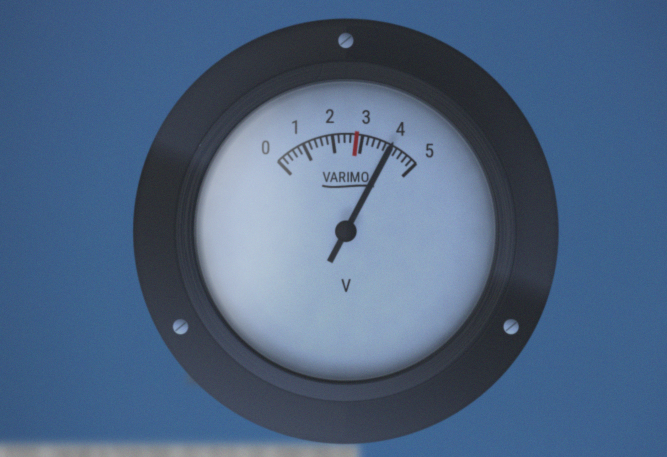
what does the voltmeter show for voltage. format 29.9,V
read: 4,V
